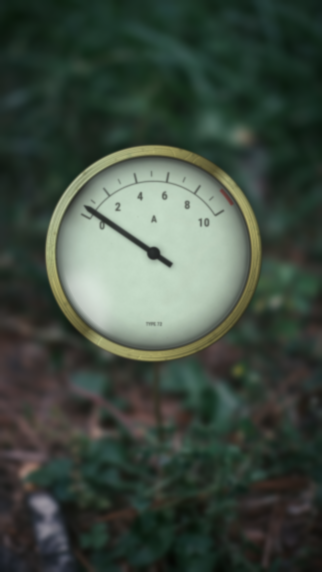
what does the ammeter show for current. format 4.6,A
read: 0.5,A
